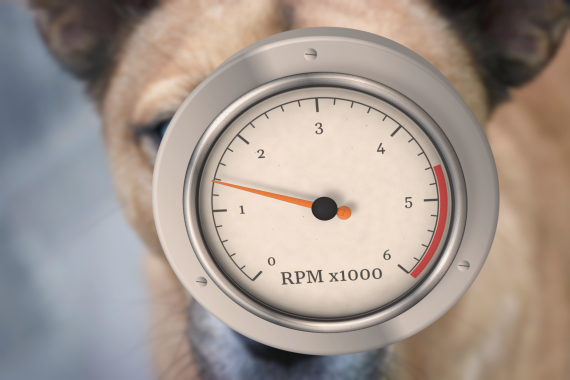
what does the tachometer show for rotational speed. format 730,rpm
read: 1400,rpm
